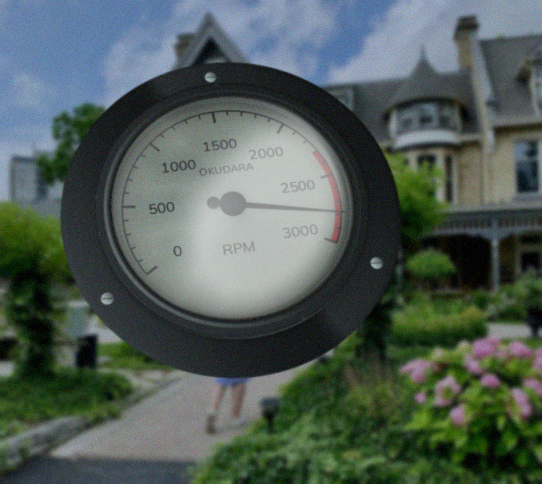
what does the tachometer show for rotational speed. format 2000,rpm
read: 2800,rpm
